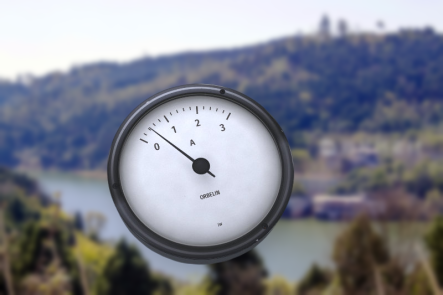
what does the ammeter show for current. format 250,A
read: 0.4,A
